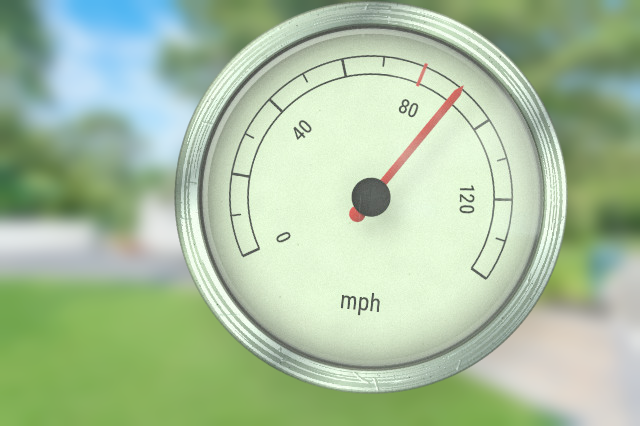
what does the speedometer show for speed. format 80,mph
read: 90,mph
